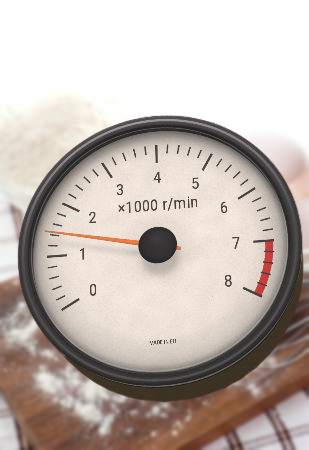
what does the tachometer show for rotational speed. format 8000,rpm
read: 1400,rpm
